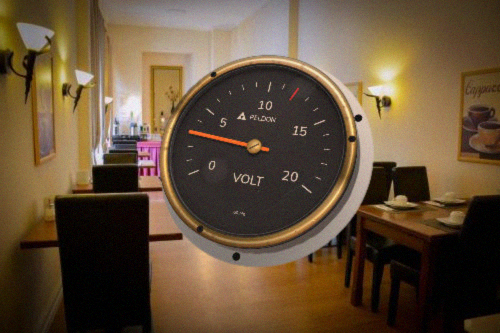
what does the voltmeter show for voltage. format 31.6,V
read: 3,V
